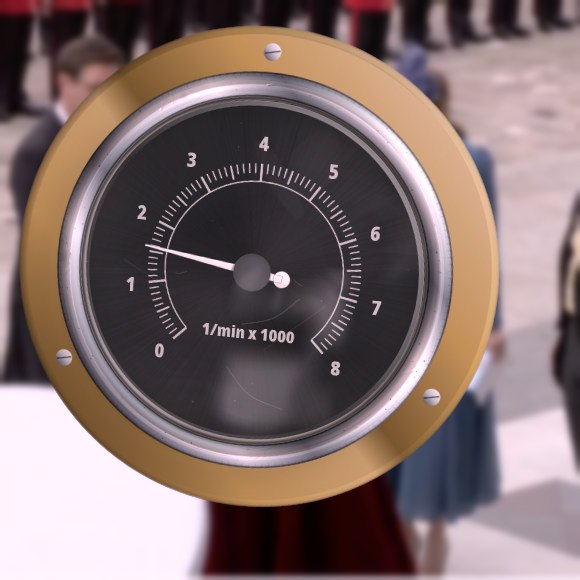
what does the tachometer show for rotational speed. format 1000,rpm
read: 1600,rpm
